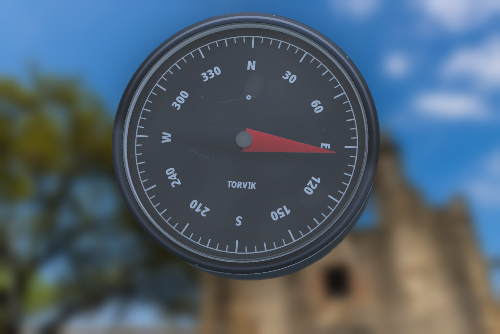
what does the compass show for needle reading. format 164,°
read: 95,°
